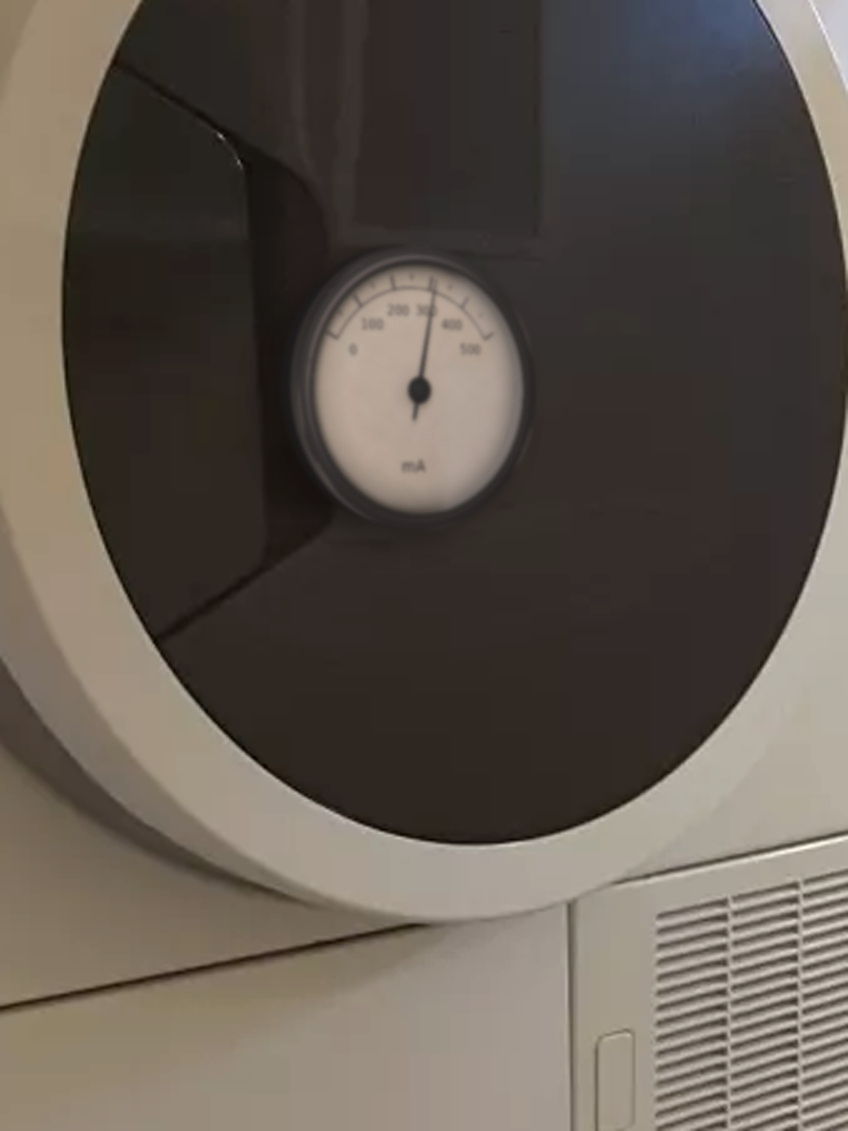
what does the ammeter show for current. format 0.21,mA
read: 300,mA
